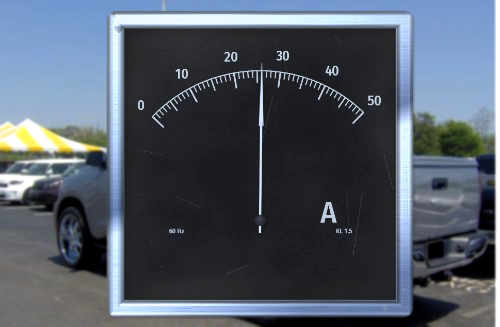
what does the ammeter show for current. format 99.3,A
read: 26,A
